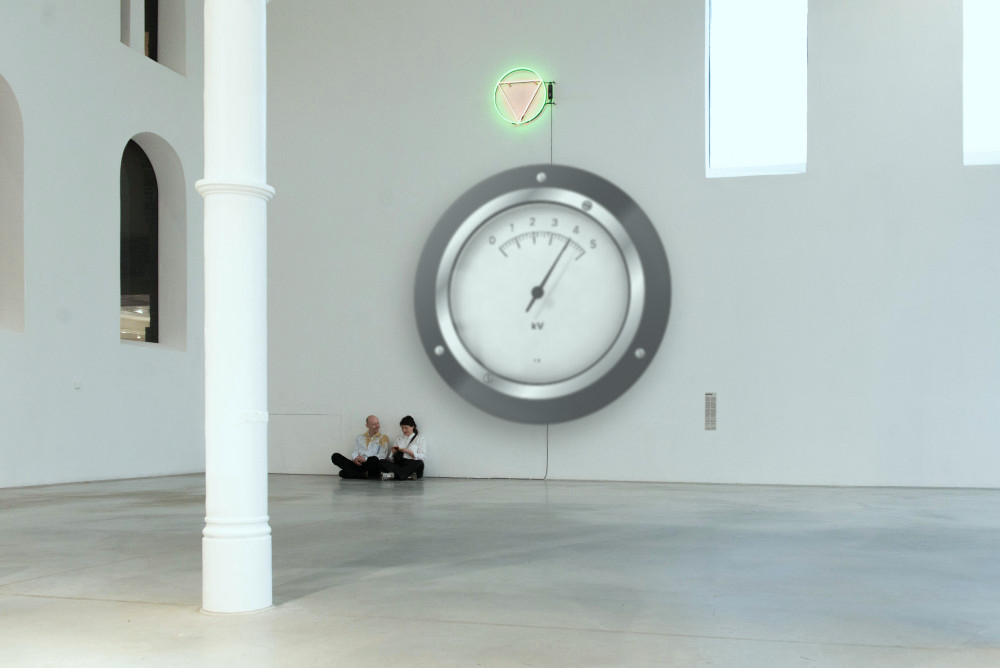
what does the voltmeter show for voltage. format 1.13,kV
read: 4,kV
